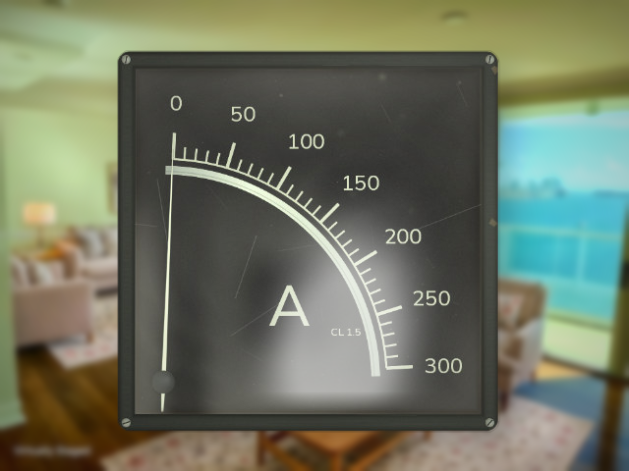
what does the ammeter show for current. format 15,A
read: 0,A
